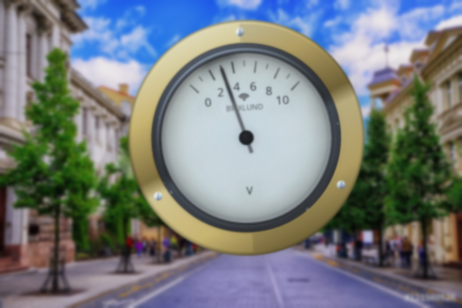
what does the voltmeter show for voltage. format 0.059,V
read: 3,V
